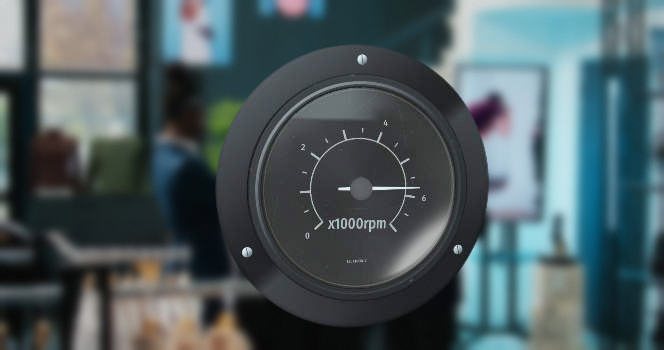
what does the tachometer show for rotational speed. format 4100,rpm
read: 5750,rpm
